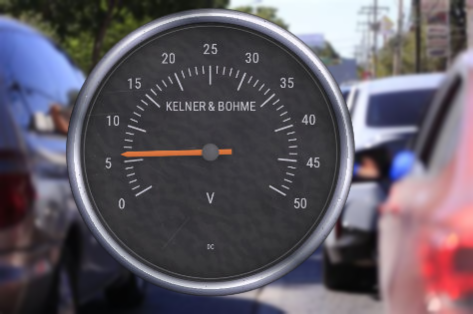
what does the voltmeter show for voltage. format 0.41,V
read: 6,V
